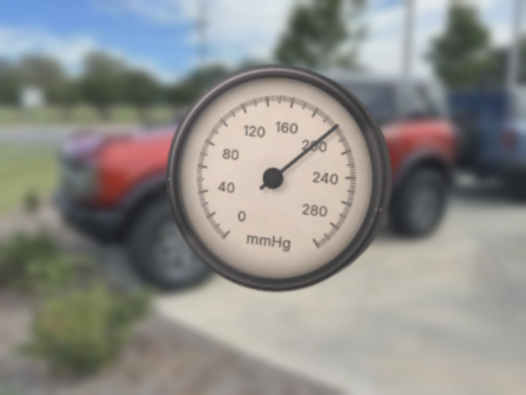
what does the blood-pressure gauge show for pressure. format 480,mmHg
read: 200,mmHg
